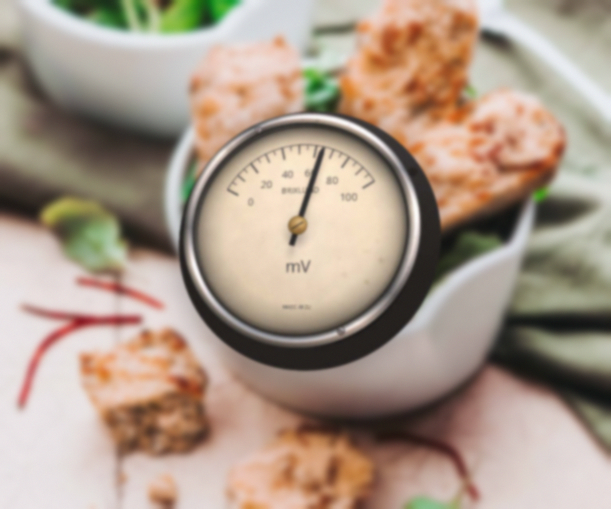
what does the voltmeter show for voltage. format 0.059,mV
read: 65,mV
